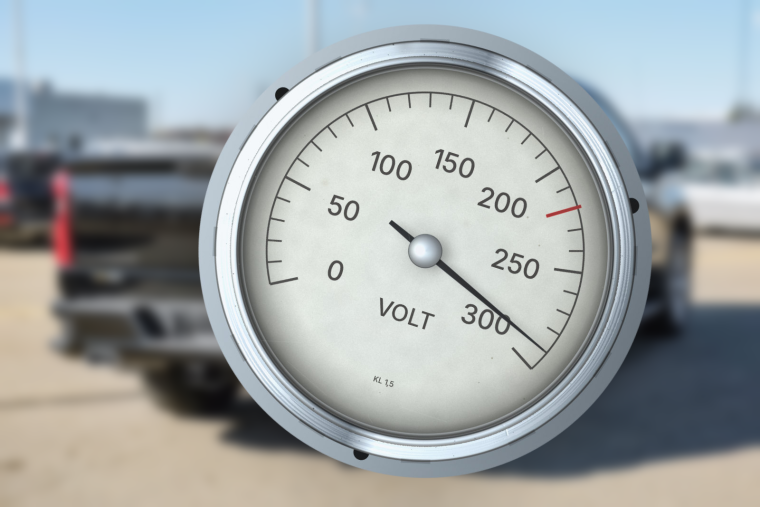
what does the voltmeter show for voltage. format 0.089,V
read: 290,V
